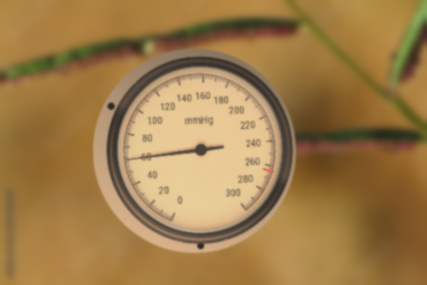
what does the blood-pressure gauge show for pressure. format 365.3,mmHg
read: 60,mmHg
